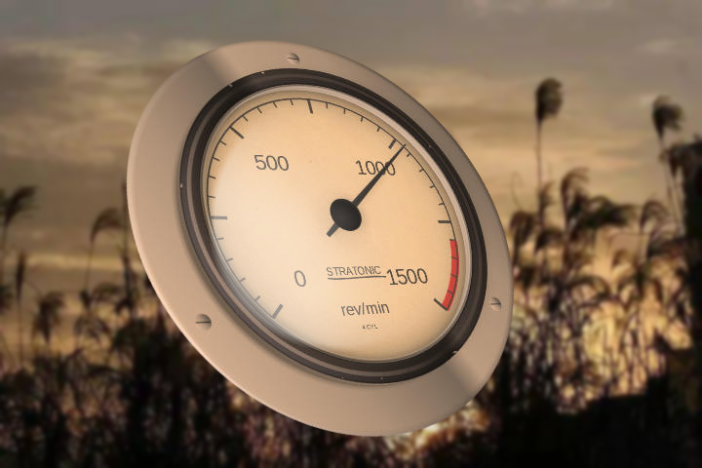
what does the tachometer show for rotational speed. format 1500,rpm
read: 1025,rpm
